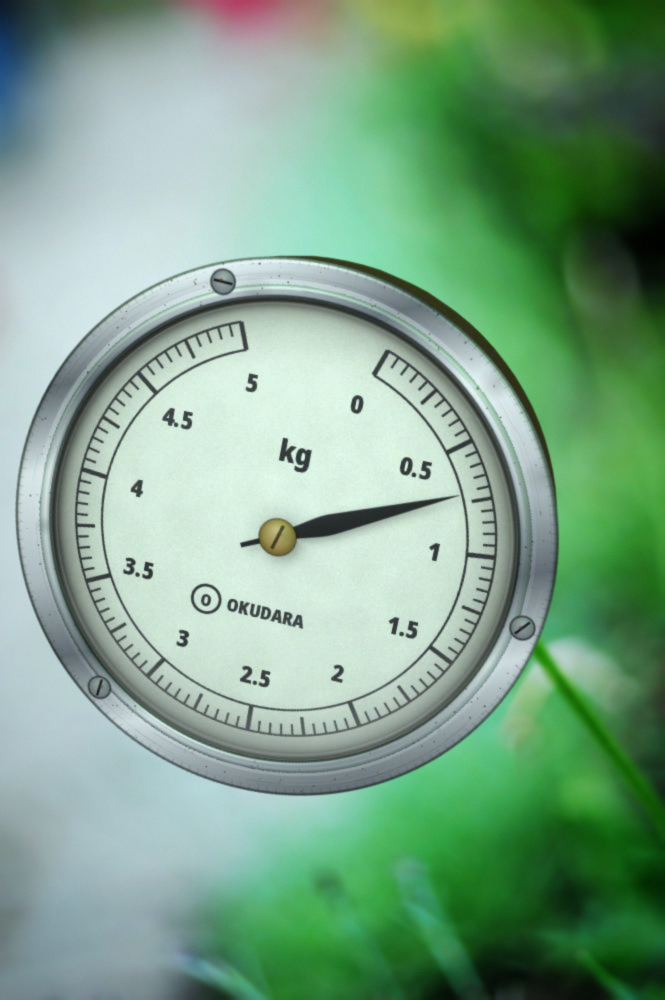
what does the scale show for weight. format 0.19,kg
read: 0.7,kg
